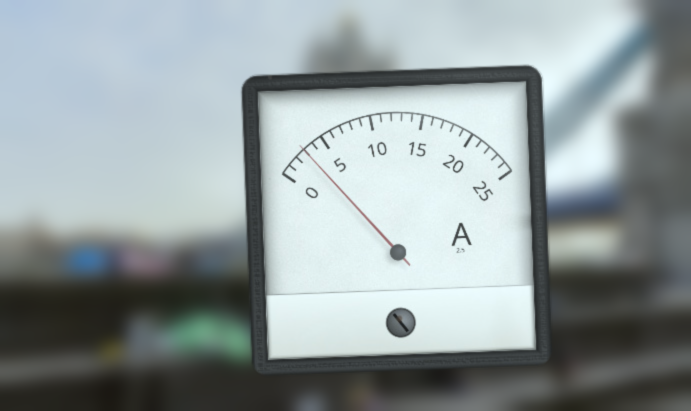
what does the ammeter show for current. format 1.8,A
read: 3,A
